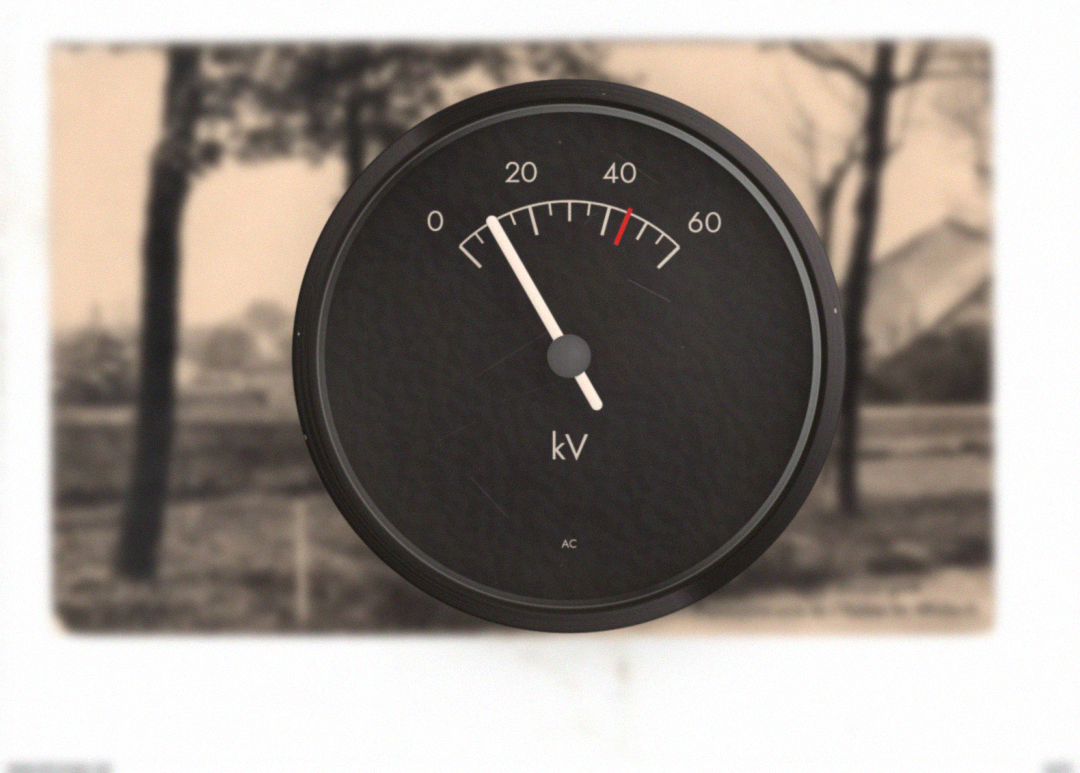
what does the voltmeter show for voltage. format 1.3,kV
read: 10,kV
